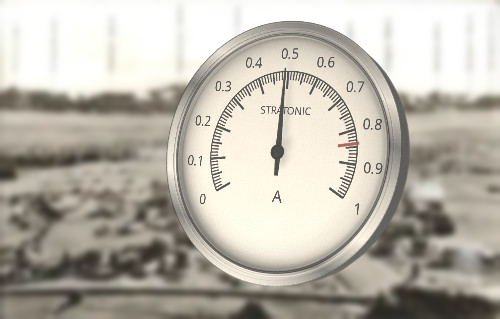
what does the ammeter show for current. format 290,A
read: 0.5,A
